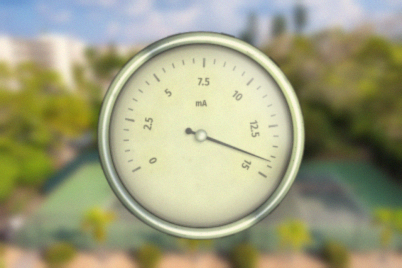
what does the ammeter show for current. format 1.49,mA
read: 14.25,mA
